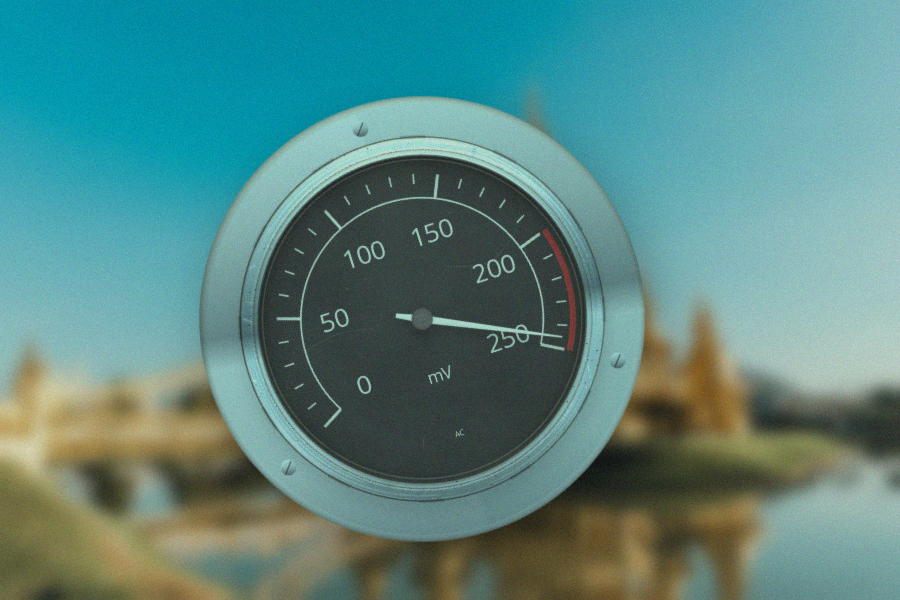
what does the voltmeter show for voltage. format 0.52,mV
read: 245,mV
